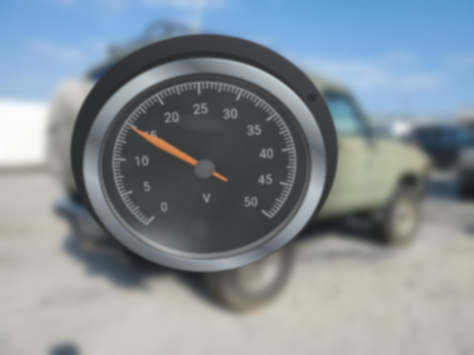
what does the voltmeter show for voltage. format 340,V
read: 15,V
